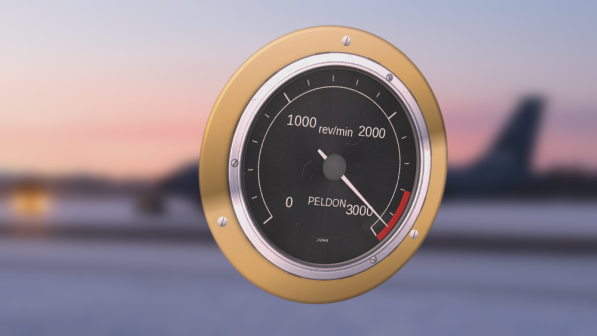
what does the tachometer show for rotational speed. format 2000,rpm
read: 2900,rpm
